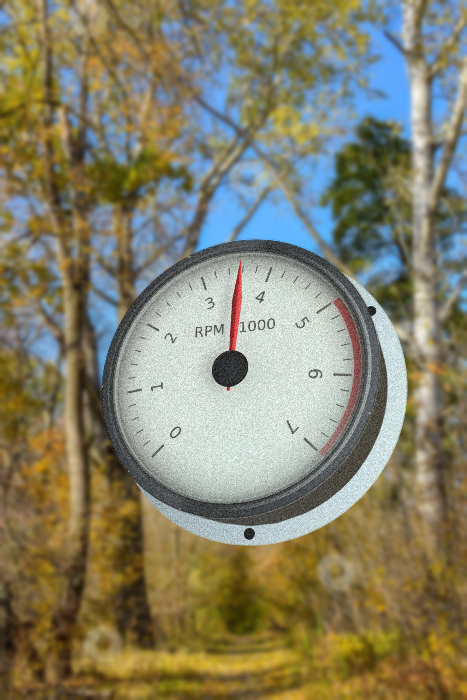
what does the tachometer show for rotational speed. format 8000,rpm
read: 3600,rpm
